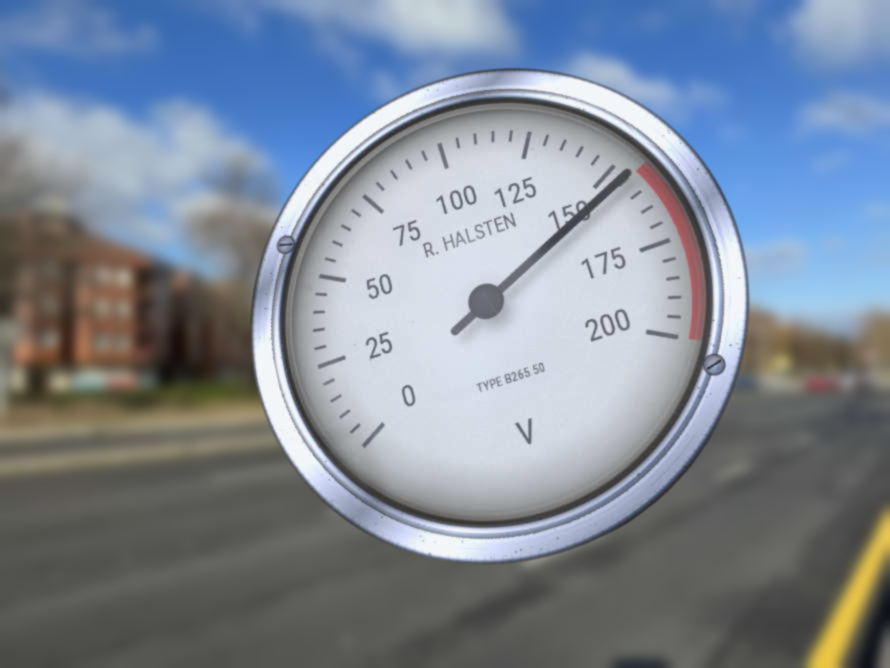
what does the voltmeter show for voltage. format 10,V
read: 155,V
